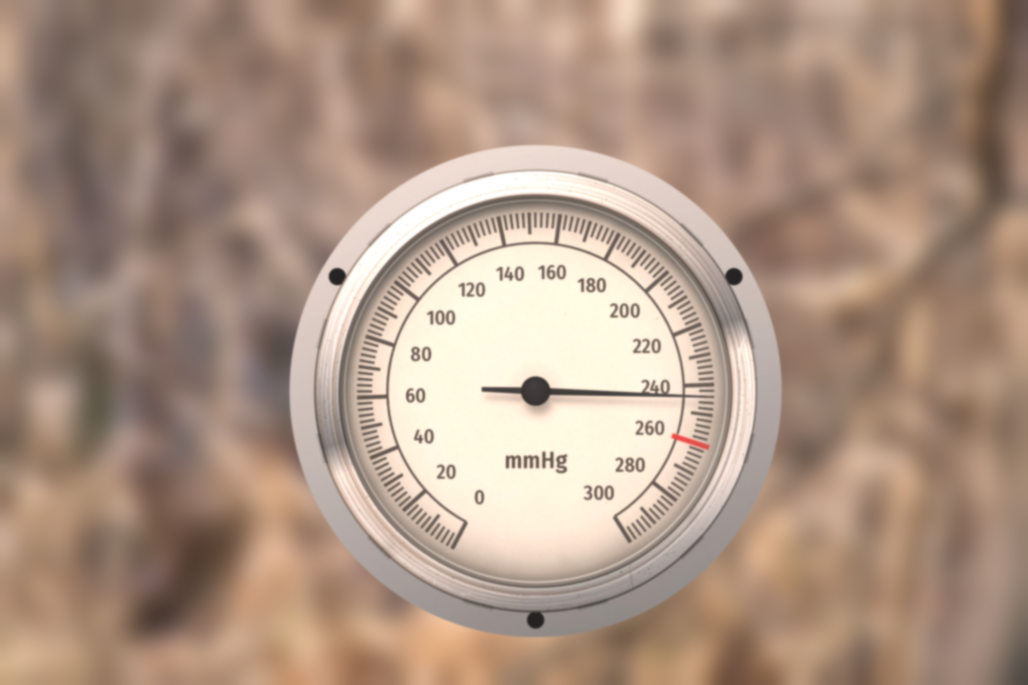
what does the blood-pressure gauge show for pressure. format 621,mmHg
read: 244,mmHg
